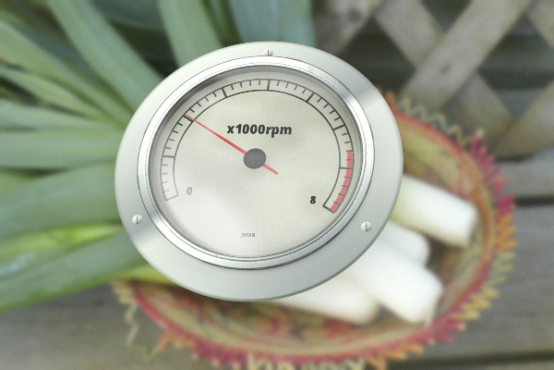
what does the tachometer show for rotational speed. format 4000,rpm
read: 2000,rpm
